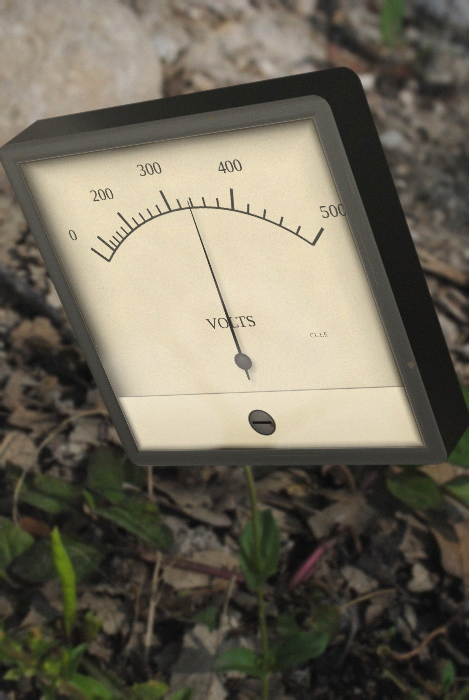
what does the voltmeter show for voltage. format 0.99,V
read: 340,V
